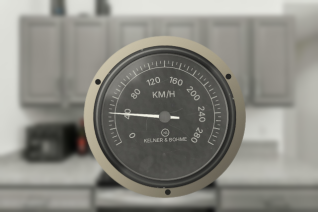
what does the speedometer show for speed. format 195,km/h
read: 40,km/h
